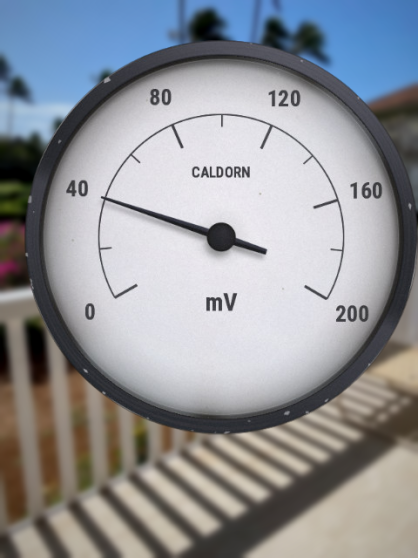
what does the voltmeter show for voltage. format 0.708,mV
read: 40,mV
